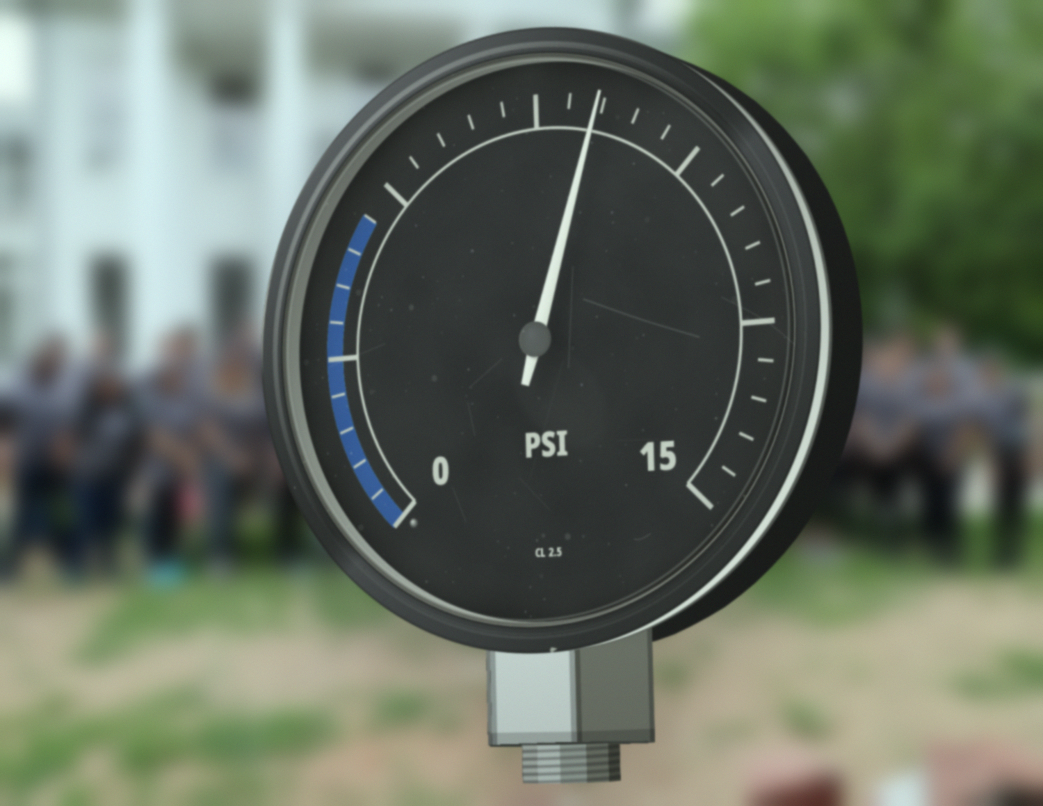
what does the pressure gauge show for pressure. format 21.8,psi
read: 8.5,psi
